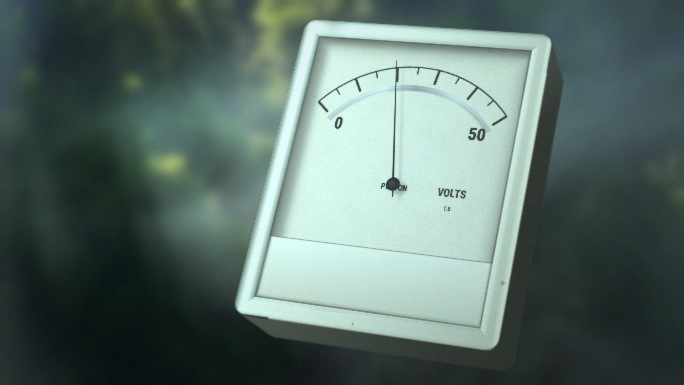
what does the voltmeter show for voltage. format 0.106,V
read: 20,V
